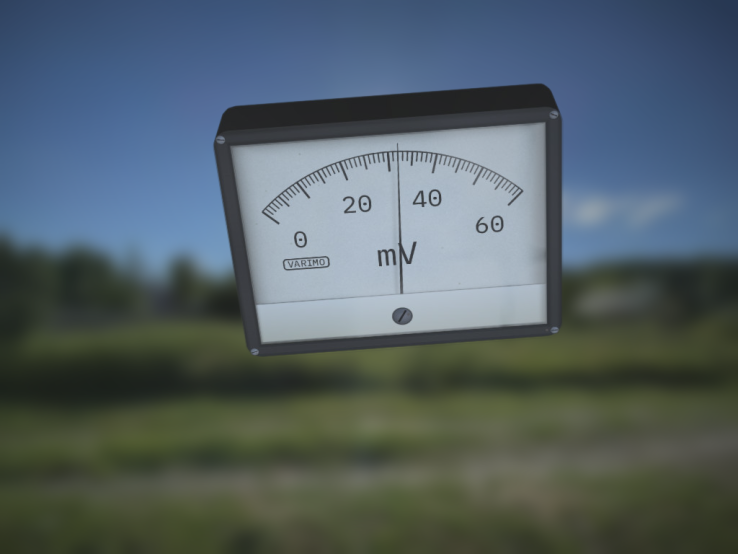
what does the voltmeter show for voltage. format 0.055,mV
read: 32,mV
